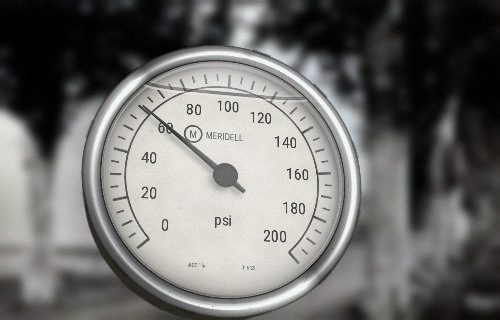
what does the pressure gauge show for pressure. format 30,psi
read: 60,psi
